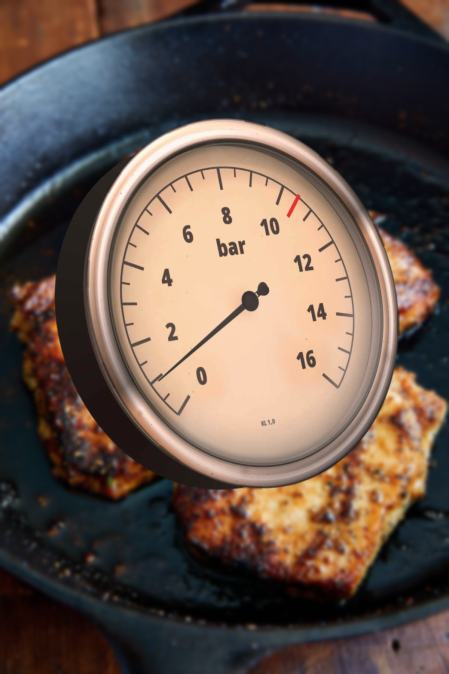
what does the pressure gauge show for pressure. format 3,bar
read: 1,bar
